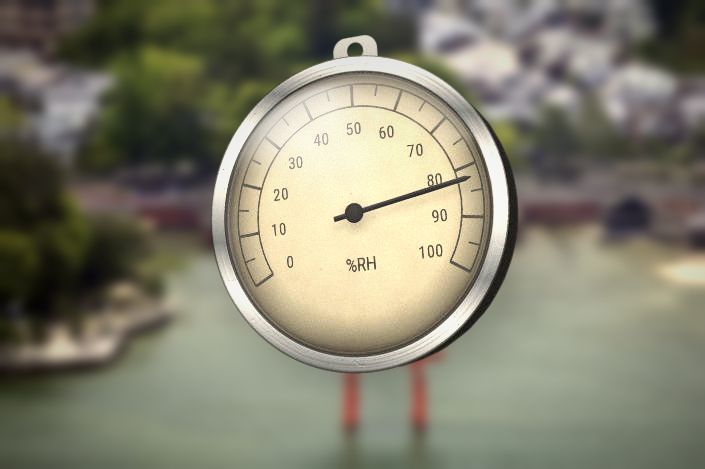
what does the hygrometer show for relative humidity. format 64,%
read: 82.5,%
